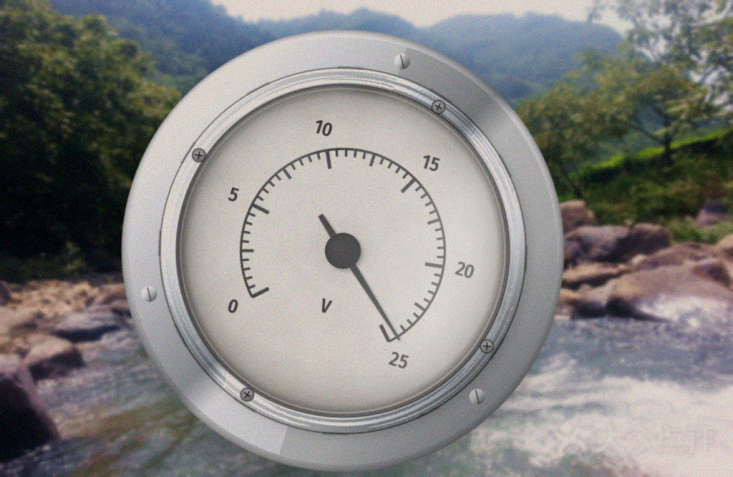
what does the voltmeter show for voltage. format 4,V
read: 24.5,V
